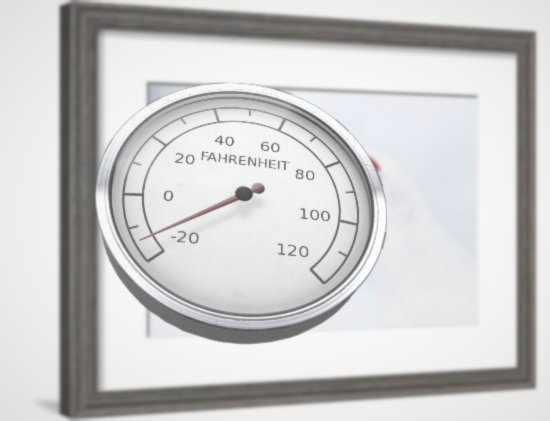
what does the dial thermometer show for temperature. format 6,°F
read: -15,°F
